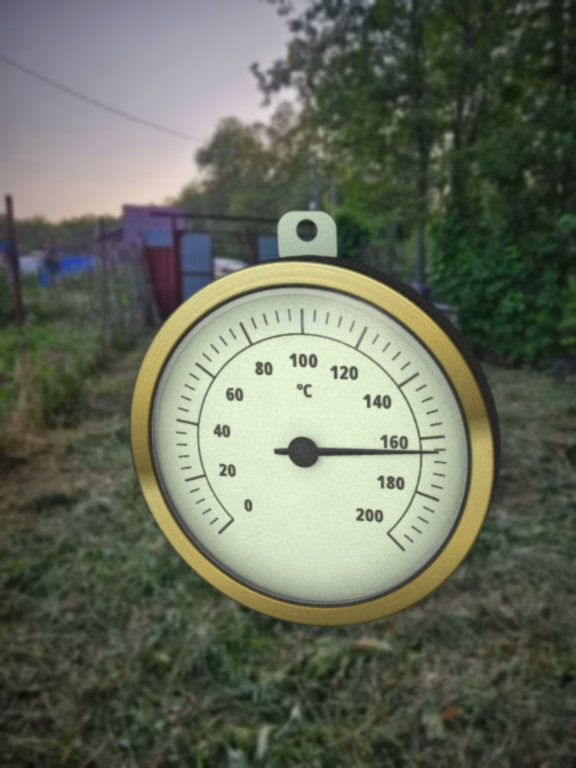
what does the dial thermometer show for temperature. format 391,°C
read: 164,°C
